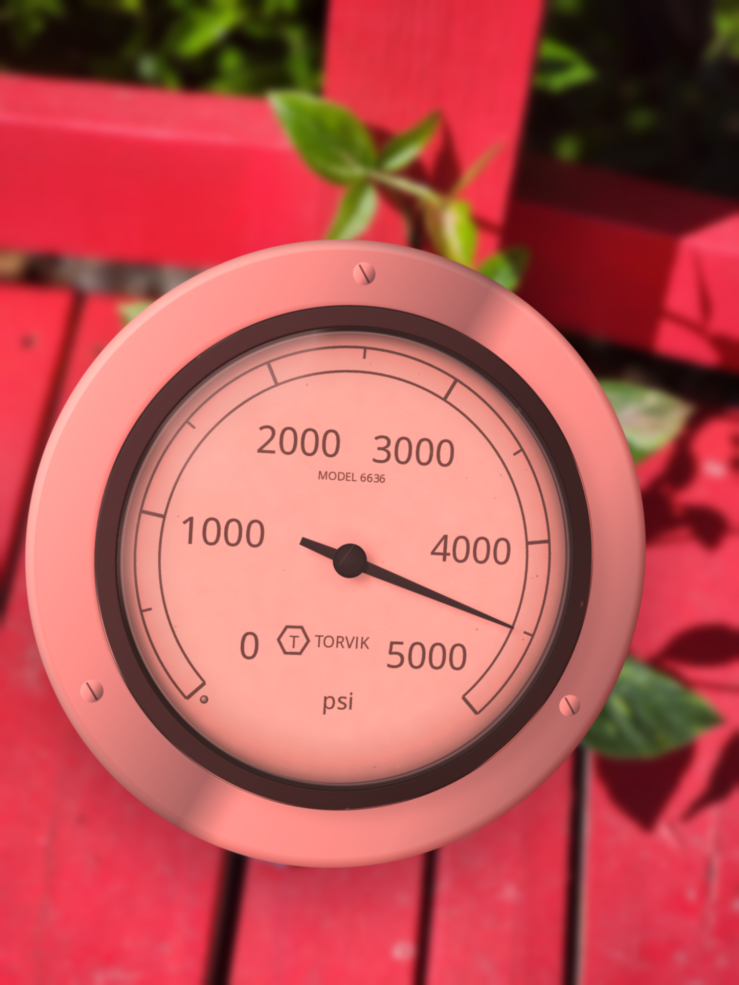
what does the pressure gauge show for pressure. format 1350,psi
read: 4500,psi
